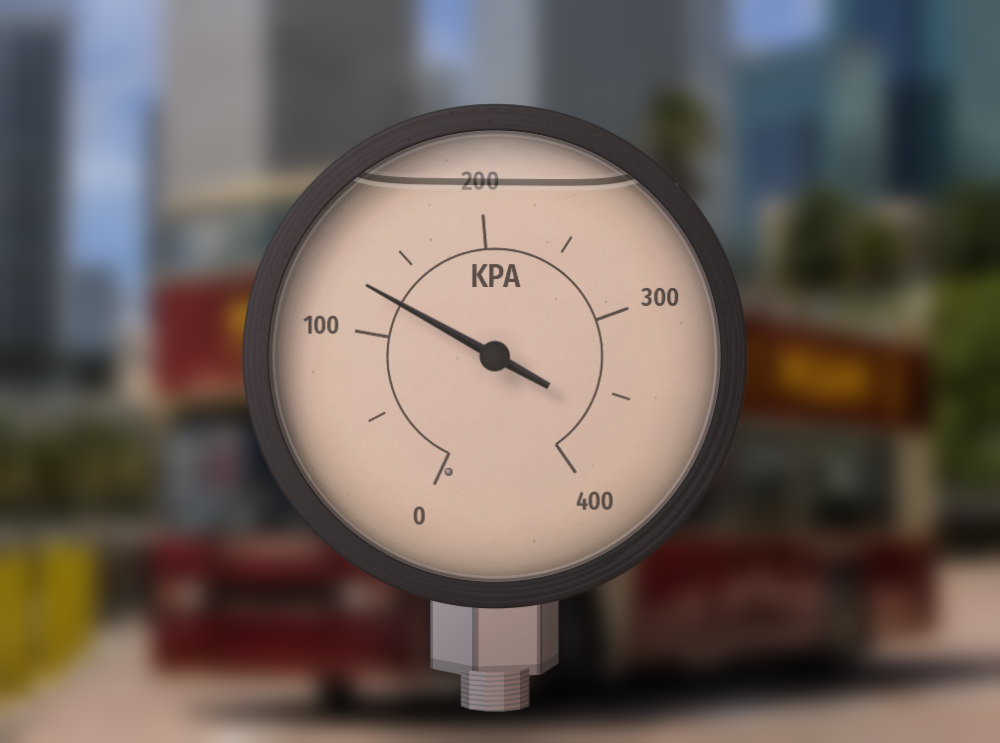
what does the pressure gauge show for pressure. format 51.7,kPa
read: 125,kPa
